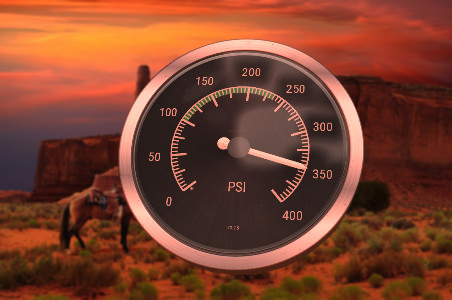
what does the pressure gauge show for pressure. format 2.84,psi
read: 350,psi
